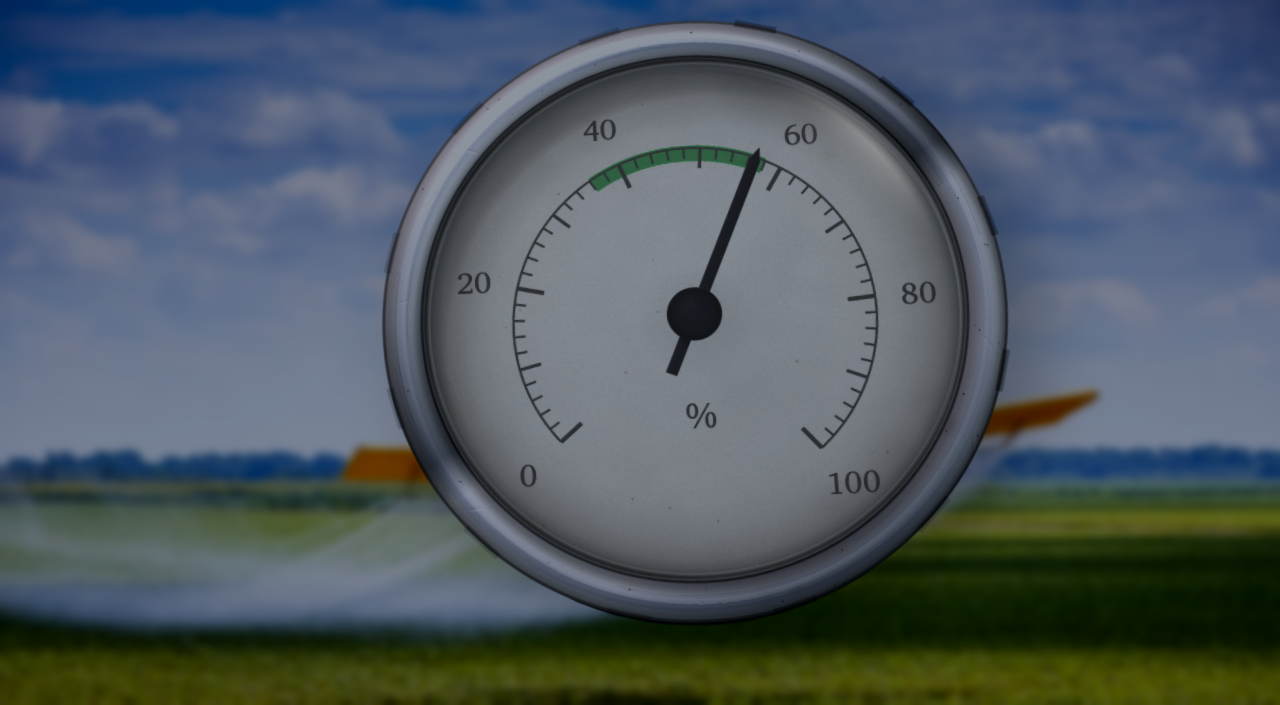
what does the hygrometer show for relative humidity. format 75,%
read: 57,%
